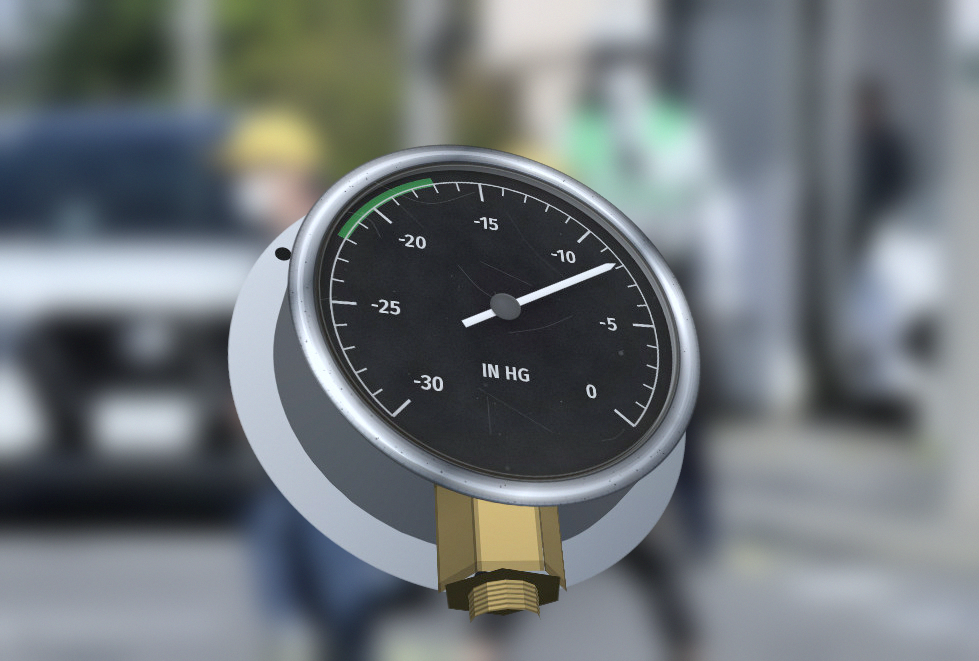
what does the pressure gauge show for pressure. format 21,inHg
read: -8,inHg
